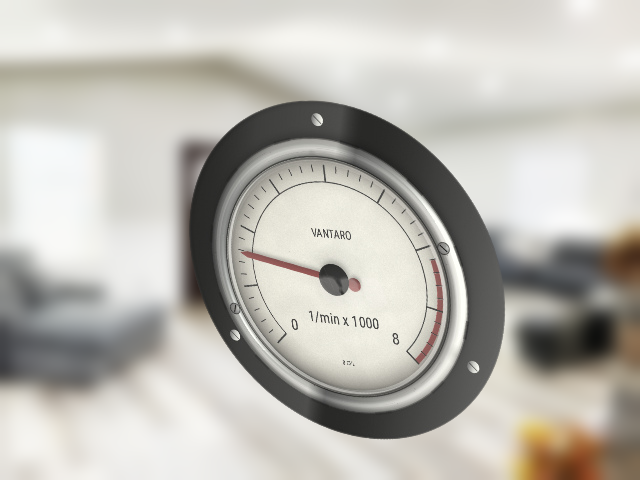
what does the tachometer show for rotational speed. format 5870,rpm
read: 1600,rpm
